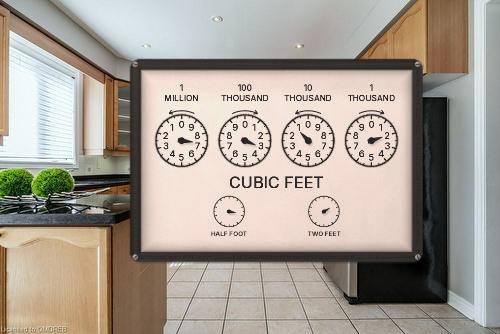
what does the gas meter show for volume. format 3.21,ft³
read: 731200,ft³
